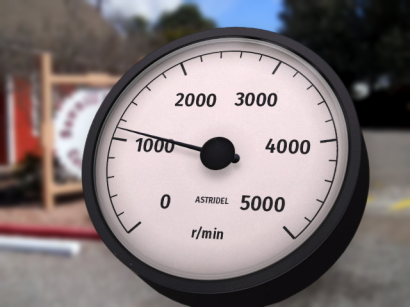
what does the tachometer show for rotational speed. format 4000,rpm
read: 1100,rpm
